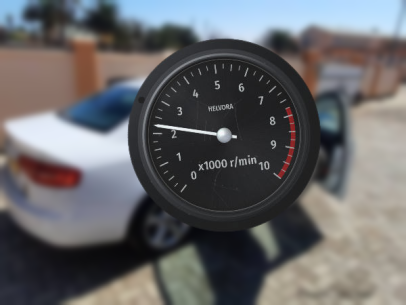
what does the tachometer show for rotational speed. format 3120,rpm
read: 2250,rpm
